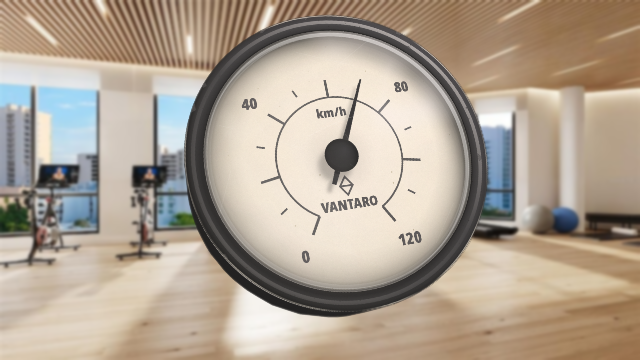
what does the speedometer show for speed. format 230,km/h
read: 70,km/h
